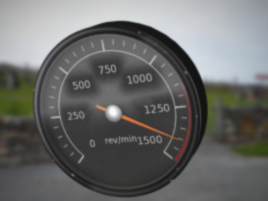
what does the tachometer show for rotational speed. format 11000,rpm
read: 1400,rpm
